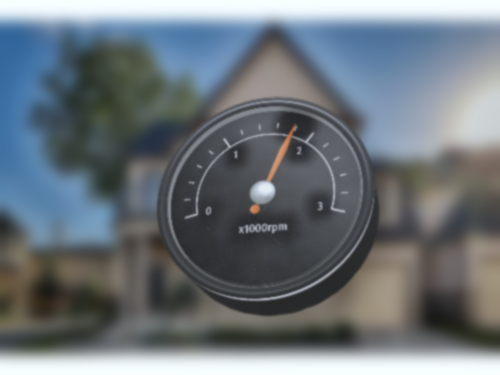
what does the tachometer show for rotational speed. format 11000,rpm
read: 1800,rpm
